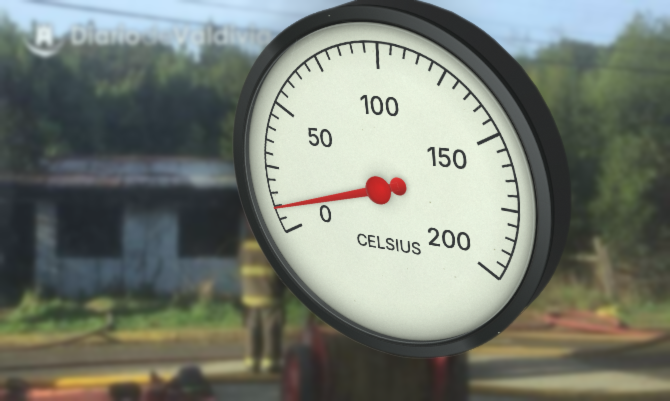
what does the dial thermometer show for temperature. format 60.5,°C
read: 10,°C
